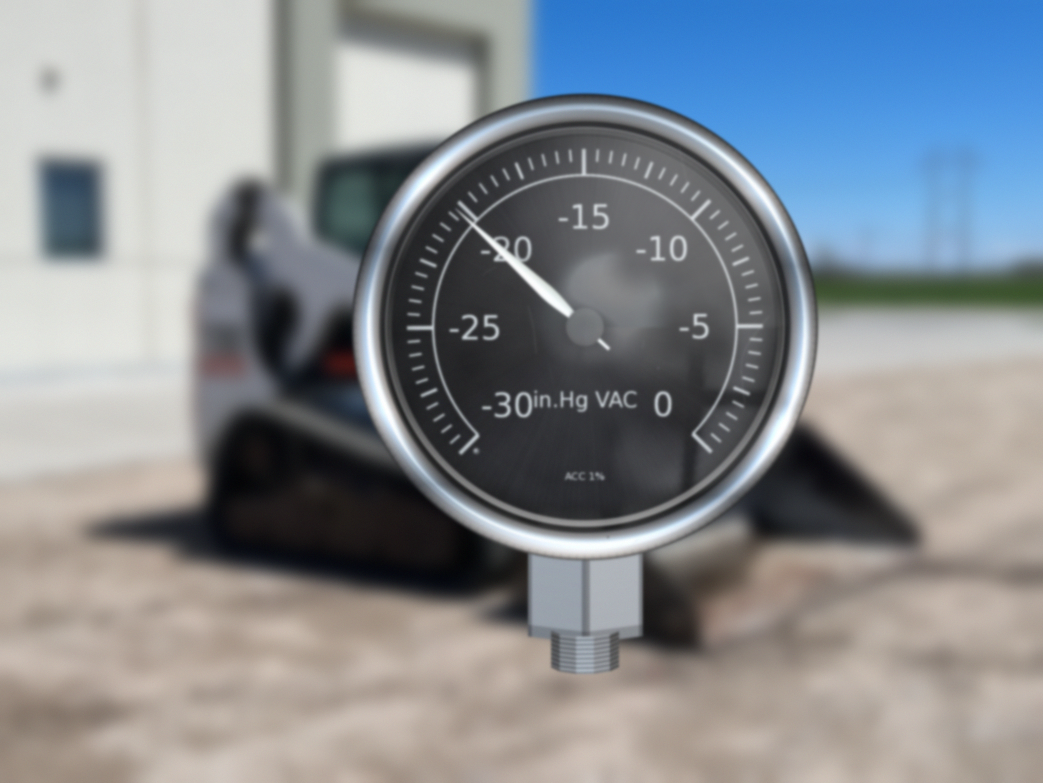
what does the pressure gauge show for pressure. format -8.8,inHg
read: -20.25,inHg
